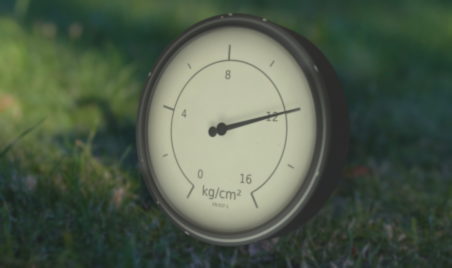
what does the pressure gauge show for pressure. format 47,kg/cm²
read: 12,kg/cm²
